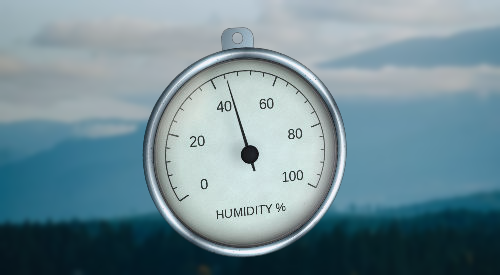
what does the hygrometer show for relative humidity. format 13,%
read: 44,%
